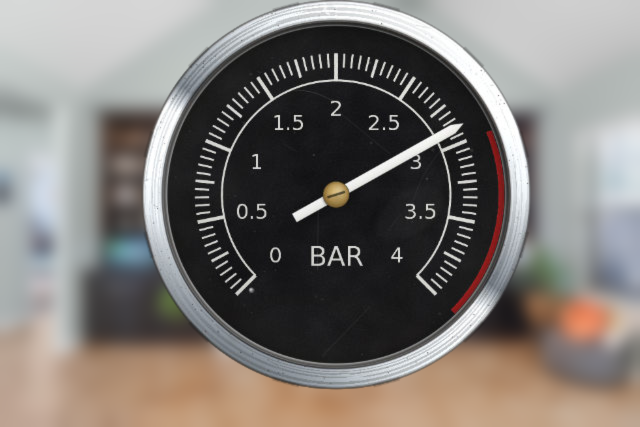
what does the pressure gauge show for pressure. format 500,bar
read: 2.9,bar
